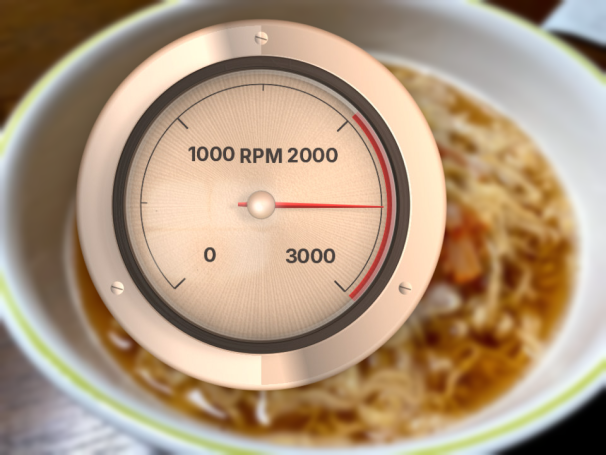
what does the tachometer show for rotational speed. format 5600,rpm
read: 2500,rpm
